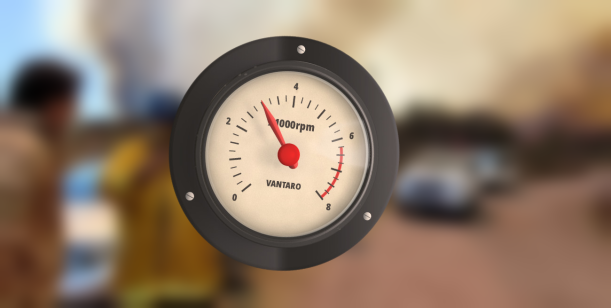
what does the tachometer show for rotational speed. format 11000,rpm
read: 3000,rpm
